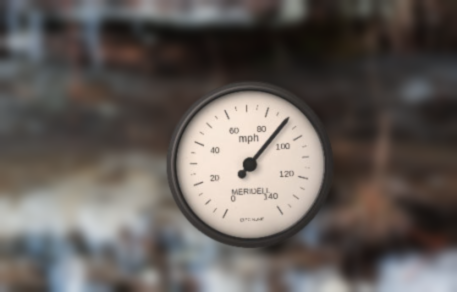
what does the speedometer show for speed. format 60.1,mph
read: 90,mph
